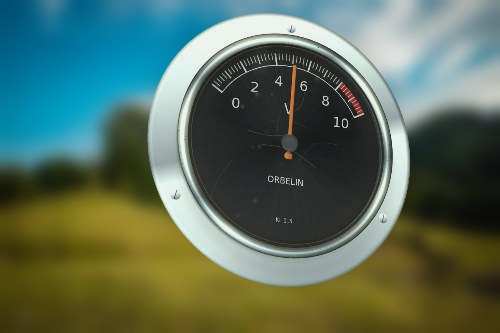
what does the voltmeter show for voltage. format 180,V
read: 5,V
